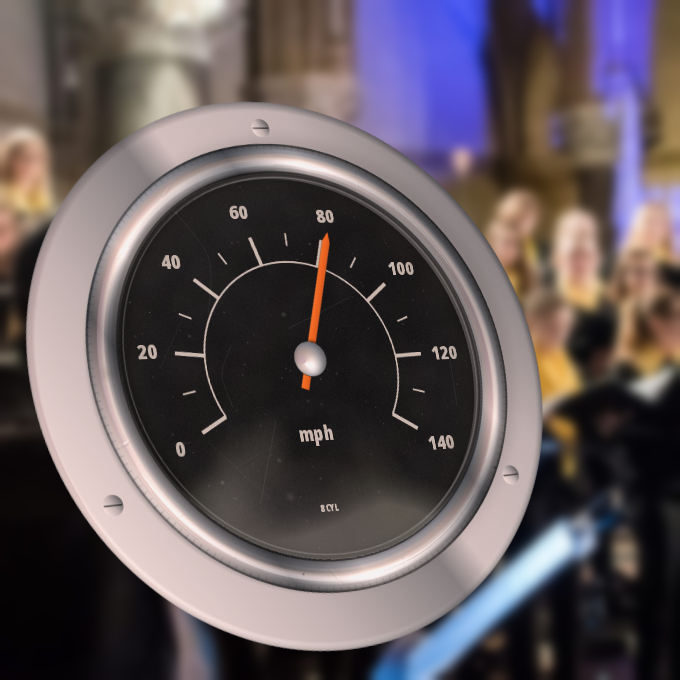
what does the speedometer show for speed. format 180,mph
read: 80,mph
